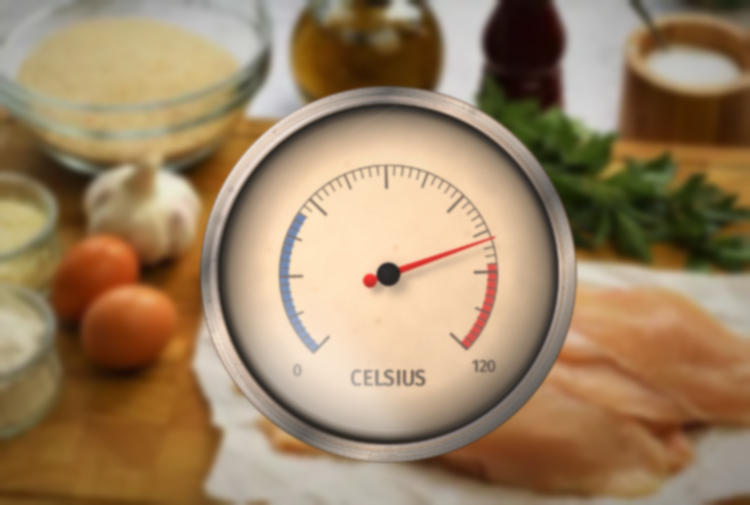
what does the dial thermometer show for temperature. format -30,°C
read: 92,°C
